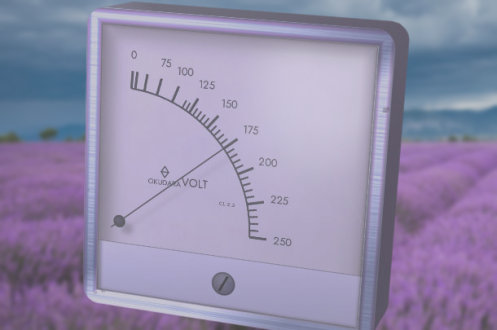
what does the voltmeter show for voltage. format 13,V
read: 175,V
